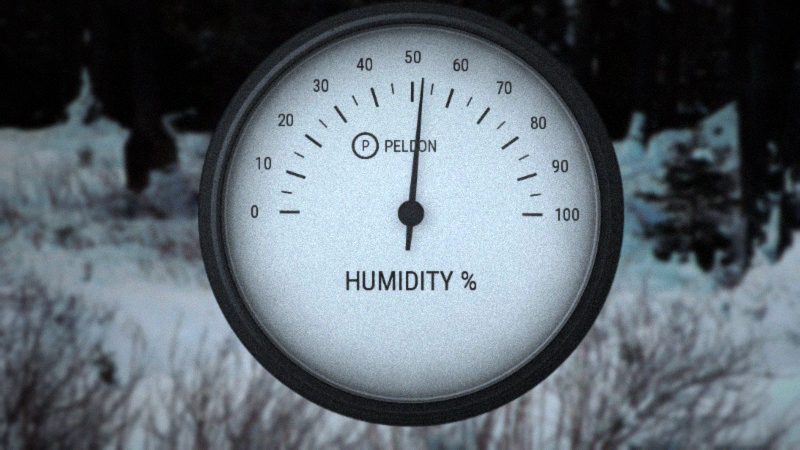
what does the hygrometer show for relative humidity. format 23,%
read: 52.5,%
